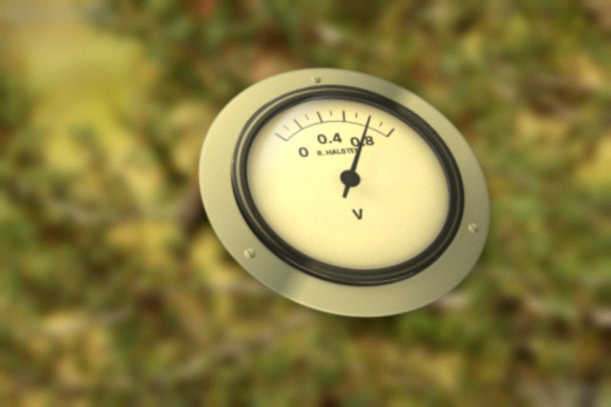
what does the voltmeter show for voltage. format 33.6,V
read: 0.8,V
